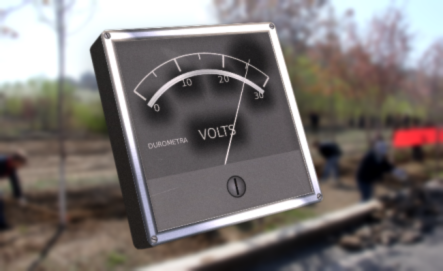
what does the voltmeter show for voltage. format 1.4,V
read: 25,V
